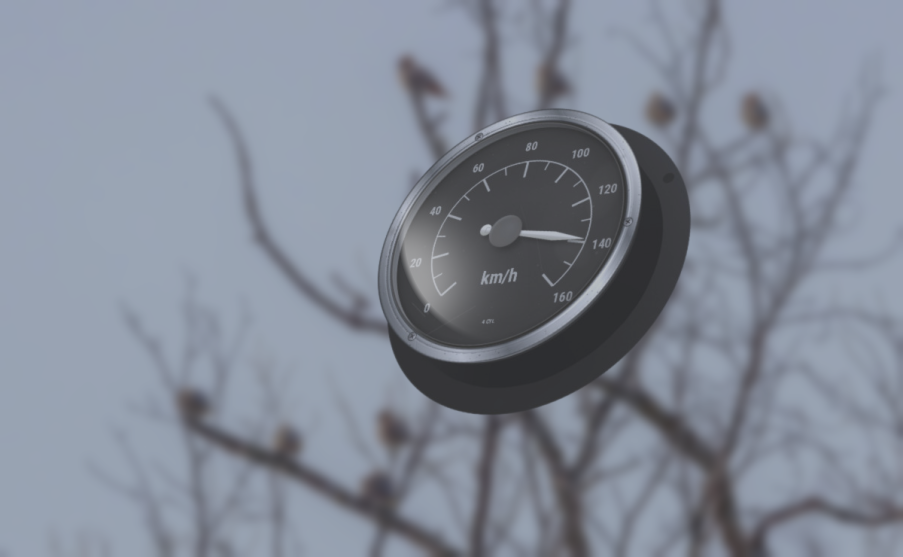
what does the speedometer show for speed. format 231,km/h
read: 140,km/h
